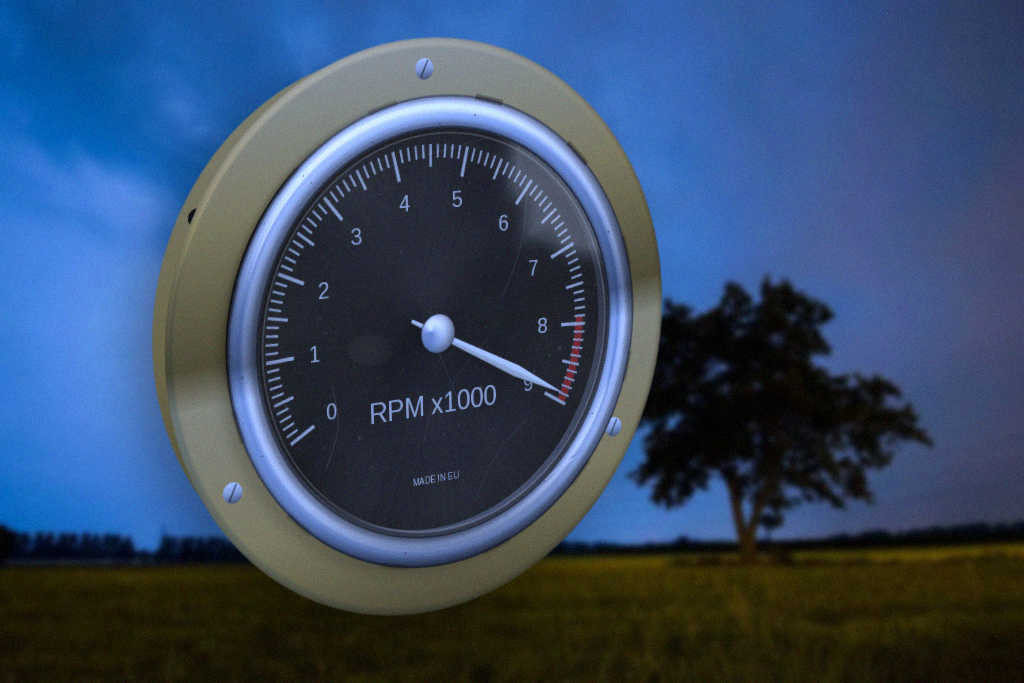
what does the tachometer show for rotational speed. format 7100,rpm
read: 8900,rpm
